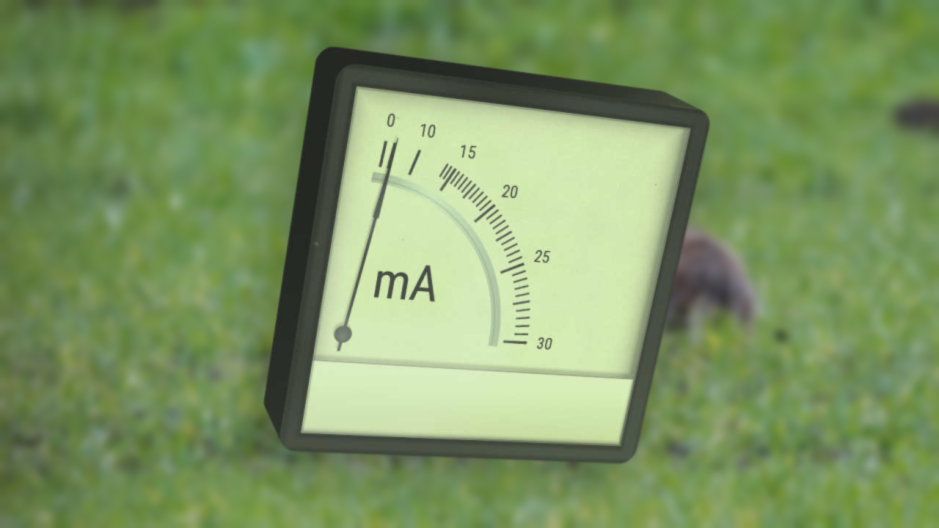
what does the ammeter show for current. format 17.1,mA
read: 5,mA
